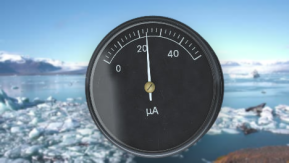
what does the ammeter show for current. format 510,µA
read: 24,µA
